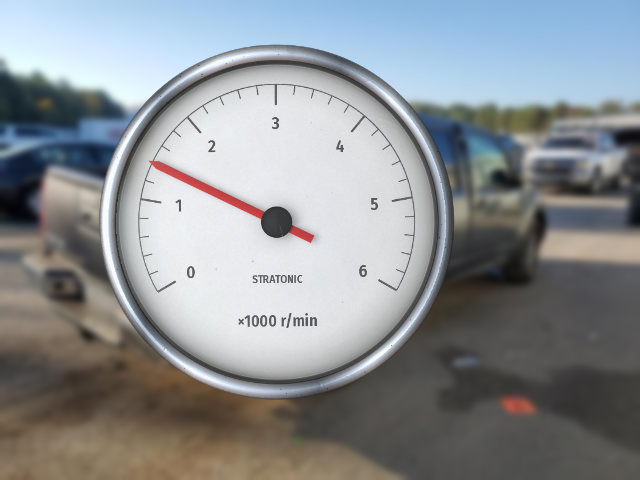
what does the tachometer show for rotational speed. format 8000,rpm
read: 1400,rpm
